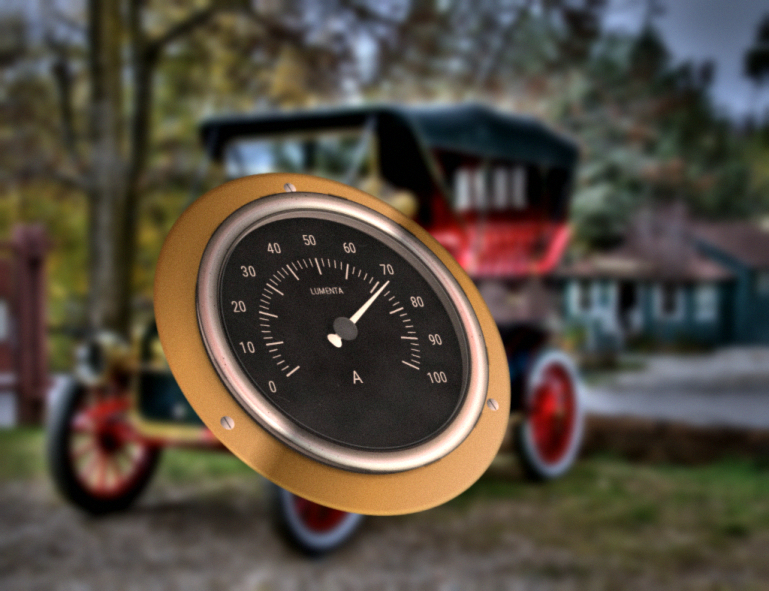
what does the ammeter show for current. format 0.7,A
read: 72,A
